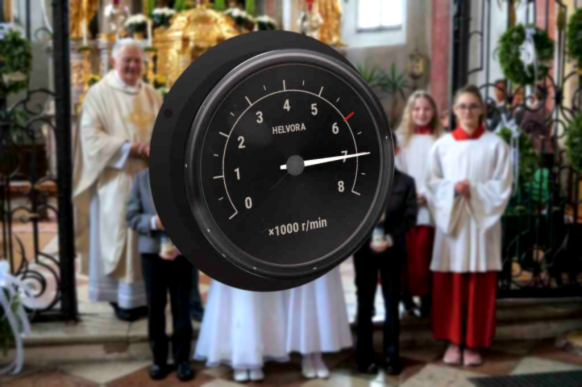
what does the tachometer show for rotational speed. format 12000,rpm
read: 7000,rpm
